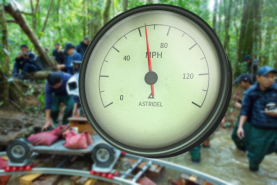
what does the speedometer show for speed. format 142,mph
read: 65,mph
